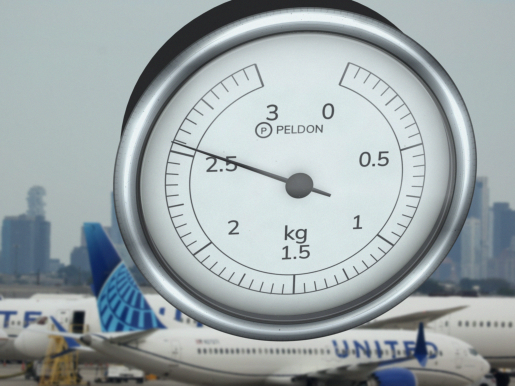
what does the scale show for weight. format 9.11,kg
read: 2.55,kg
